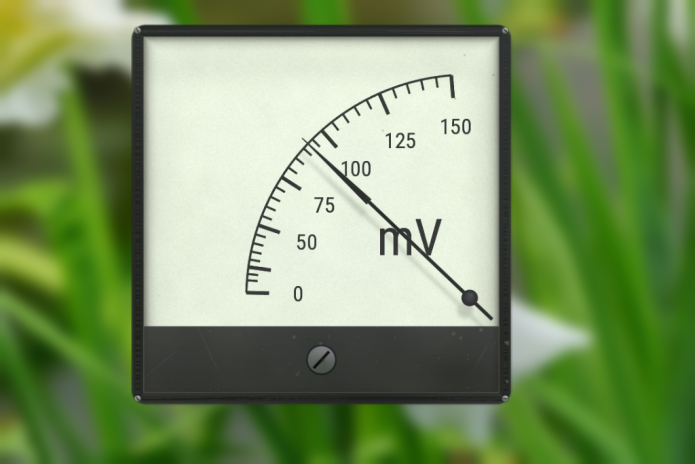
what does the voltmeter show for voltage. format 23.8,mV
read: 92.5,mV
